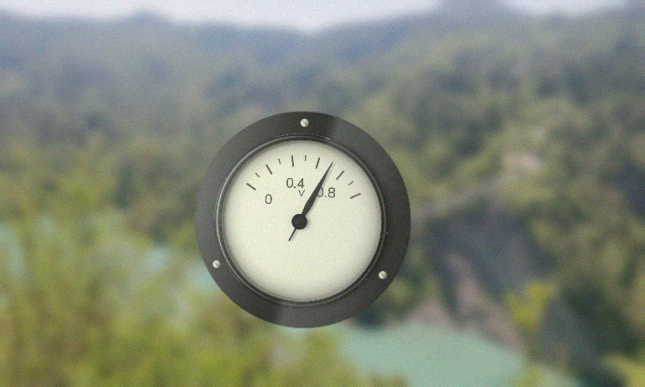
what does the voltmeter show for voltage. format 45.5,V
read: 0.7,V
